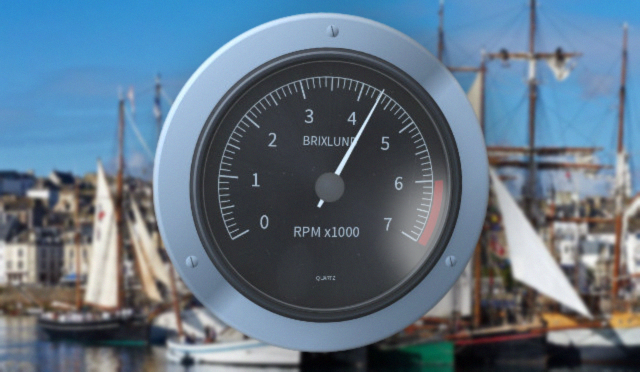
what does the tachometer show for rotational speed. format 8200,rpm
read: 4300,rpm
